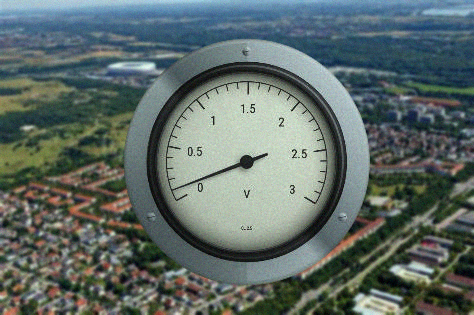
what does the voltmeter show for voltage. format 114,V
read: 0.1,V
